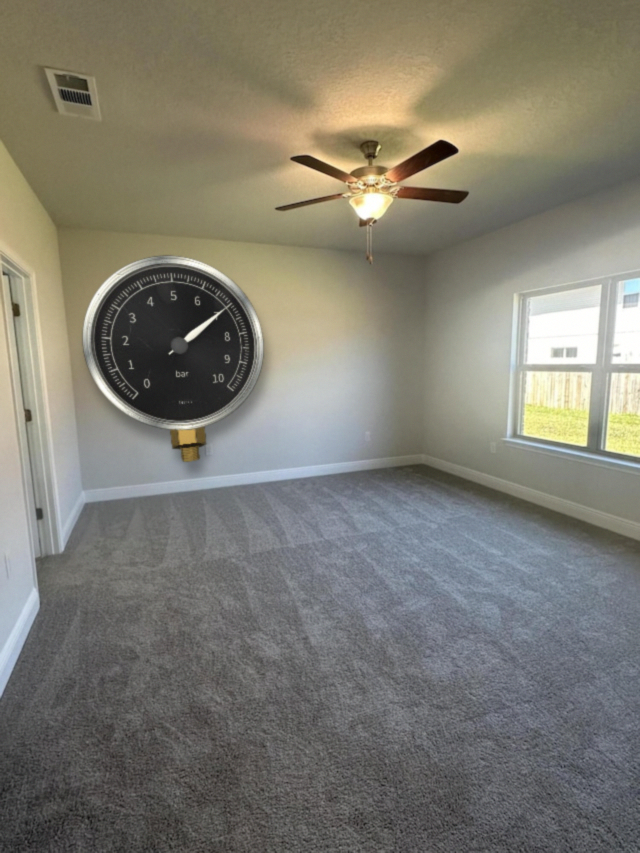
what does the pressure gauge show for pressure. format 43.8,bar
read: 7,bar
